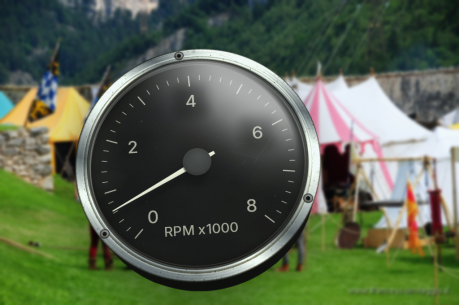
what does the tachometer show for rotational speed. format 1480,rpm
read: 600,rpm
